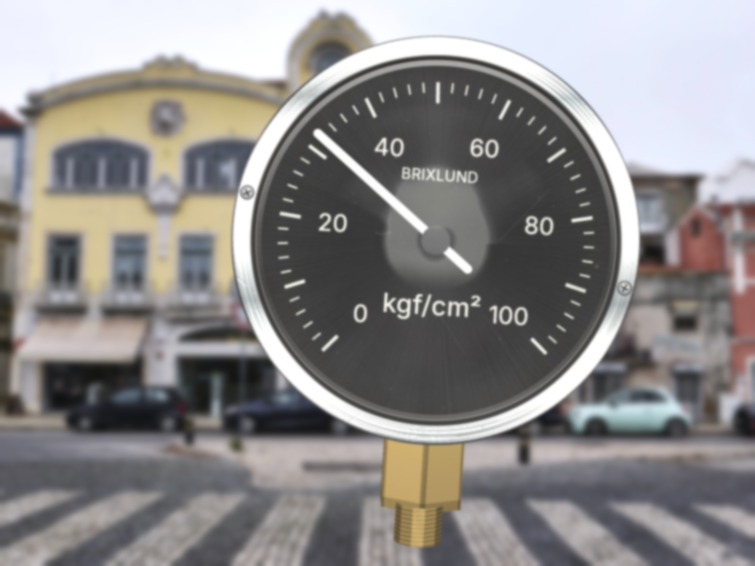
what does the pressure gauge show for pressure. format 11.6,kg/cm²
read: 32,kg/cm²
